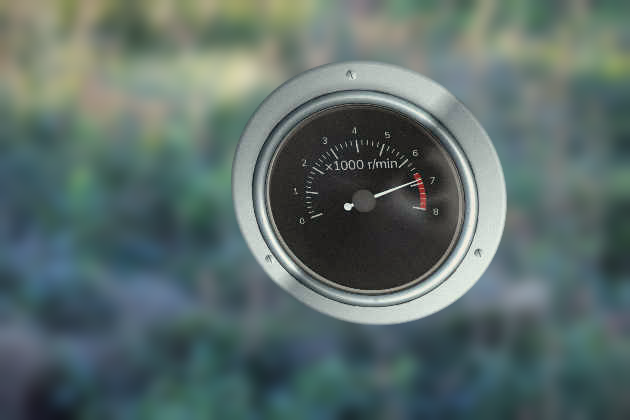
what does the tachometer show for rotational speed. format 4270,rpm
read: 6800,rpm
